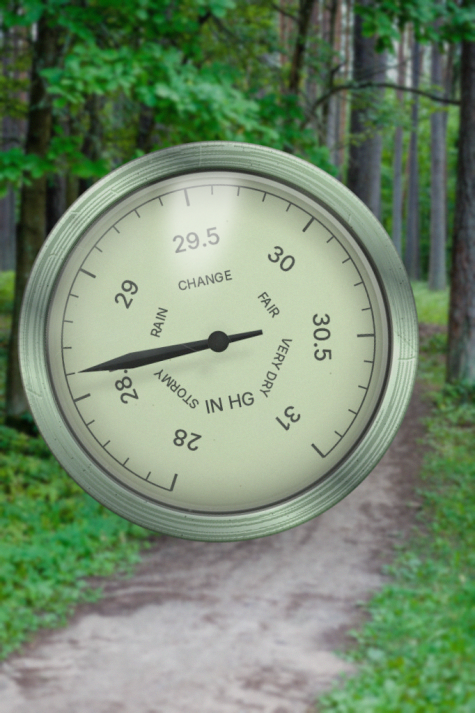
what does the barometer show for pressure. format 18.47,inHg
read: 28.6,inHg
